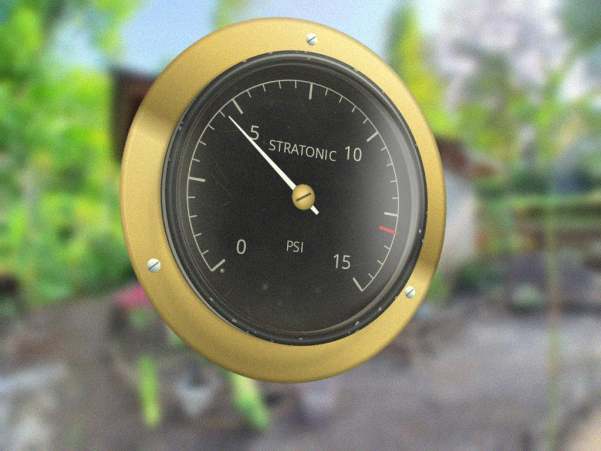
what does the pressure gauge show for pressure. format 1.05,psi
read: 4.5,psi
